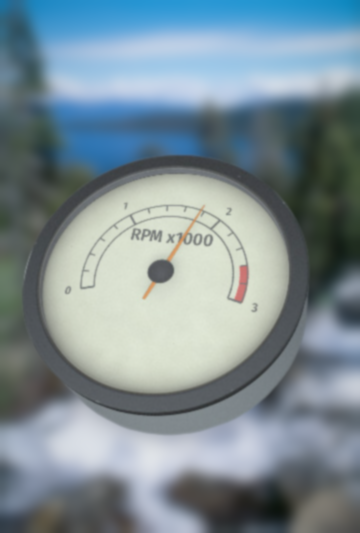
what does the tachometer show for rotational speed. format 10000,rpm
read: 1800,rpm
